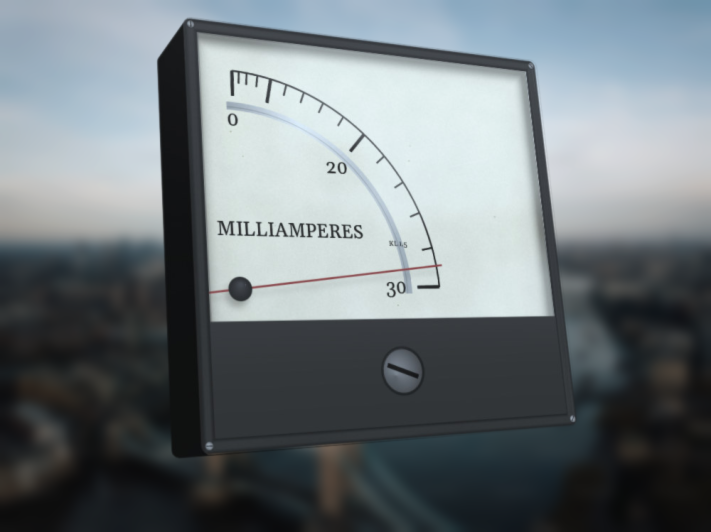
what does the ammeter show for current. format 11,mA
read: 29,mA
